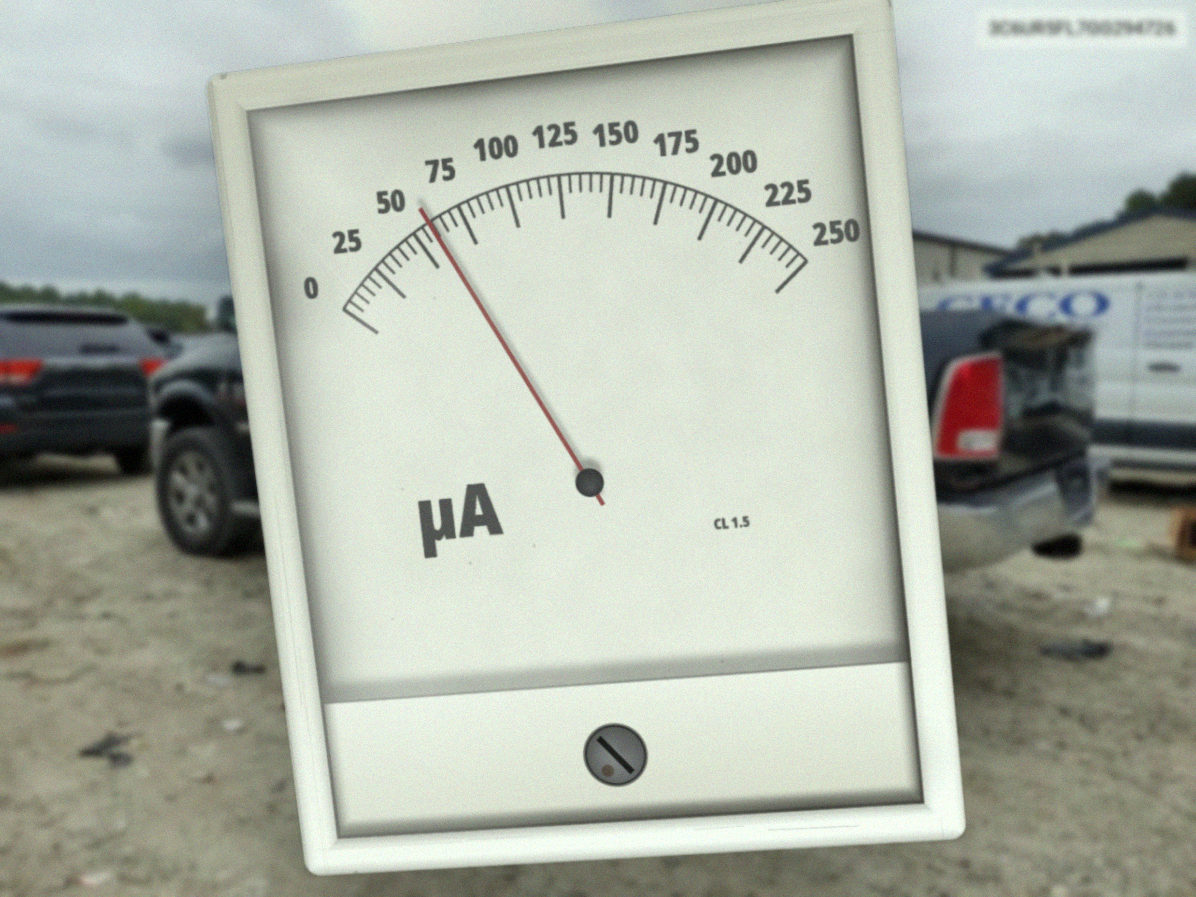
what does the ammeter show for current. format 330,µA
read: 60,µA
